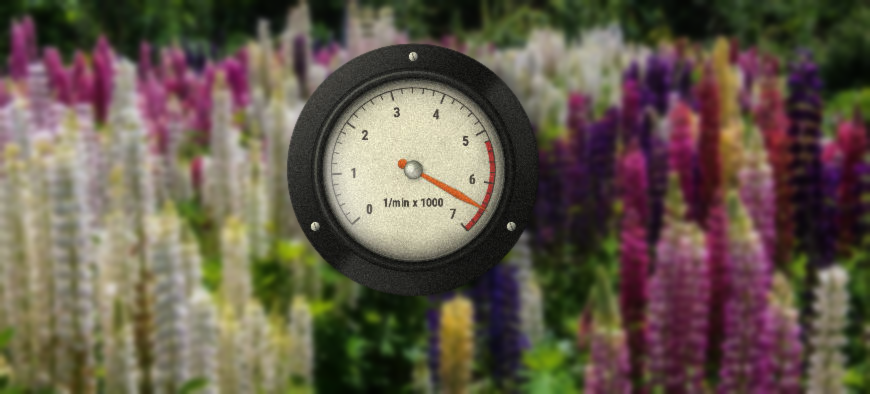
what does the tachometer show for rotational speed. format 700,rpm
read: 6500,rpm
